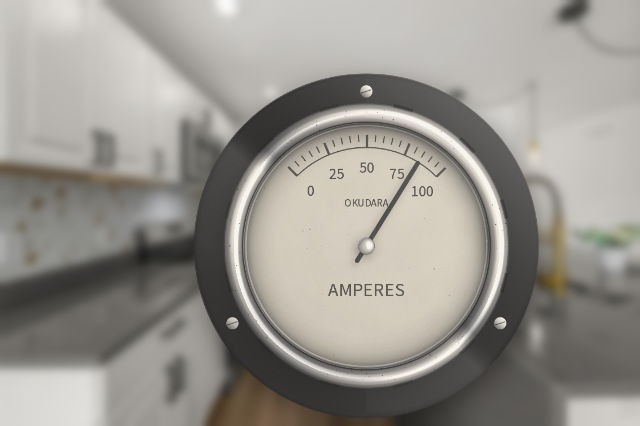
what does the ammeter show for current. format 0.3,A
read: 85,A
